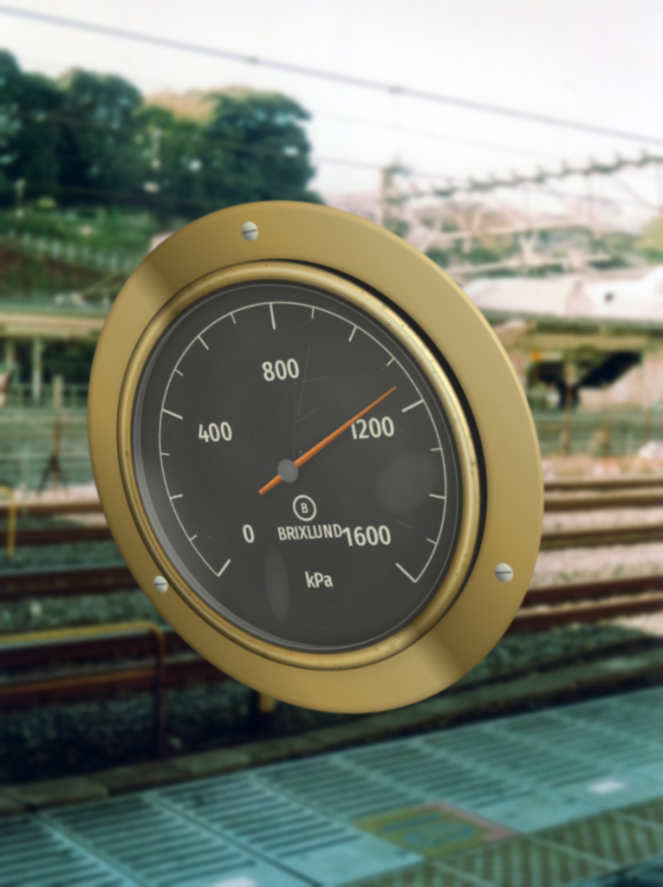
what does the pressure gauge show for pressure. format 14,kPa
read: 1150,kPa
